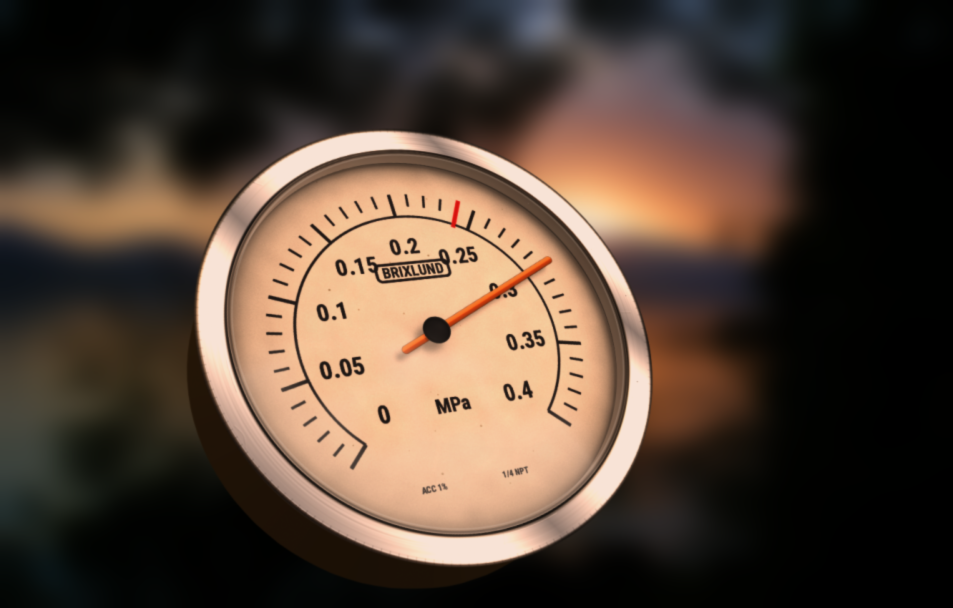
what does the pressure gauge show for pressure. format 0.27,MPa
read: 0.3,MPa
